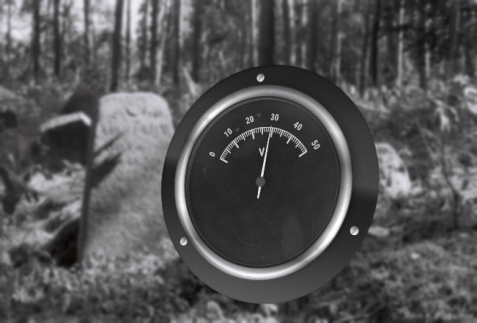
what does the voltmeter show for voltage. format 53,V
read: 30,V
